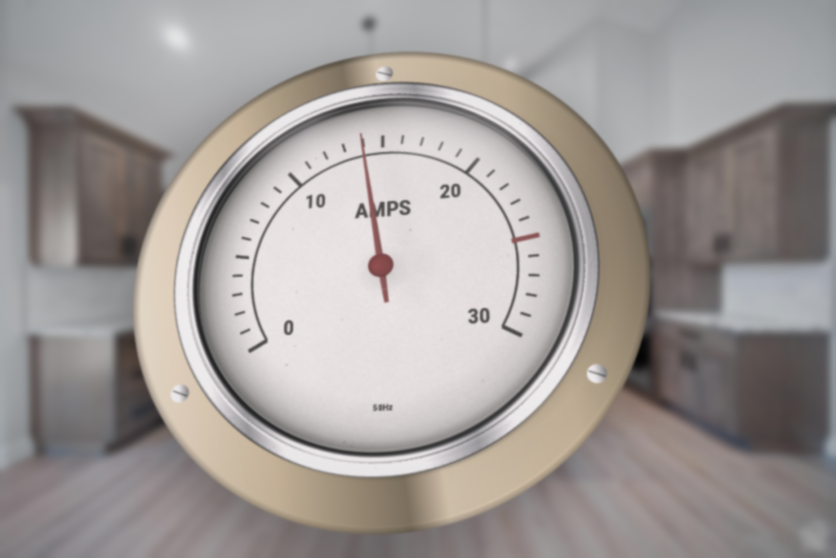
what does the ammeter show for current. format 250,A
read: 14,A
